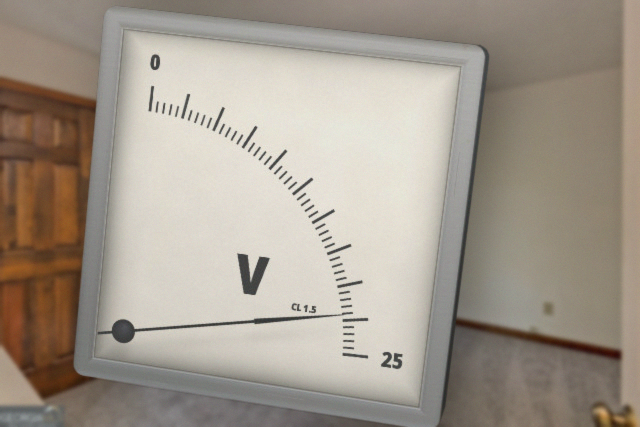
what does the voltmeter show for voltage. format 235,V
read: 22,V
